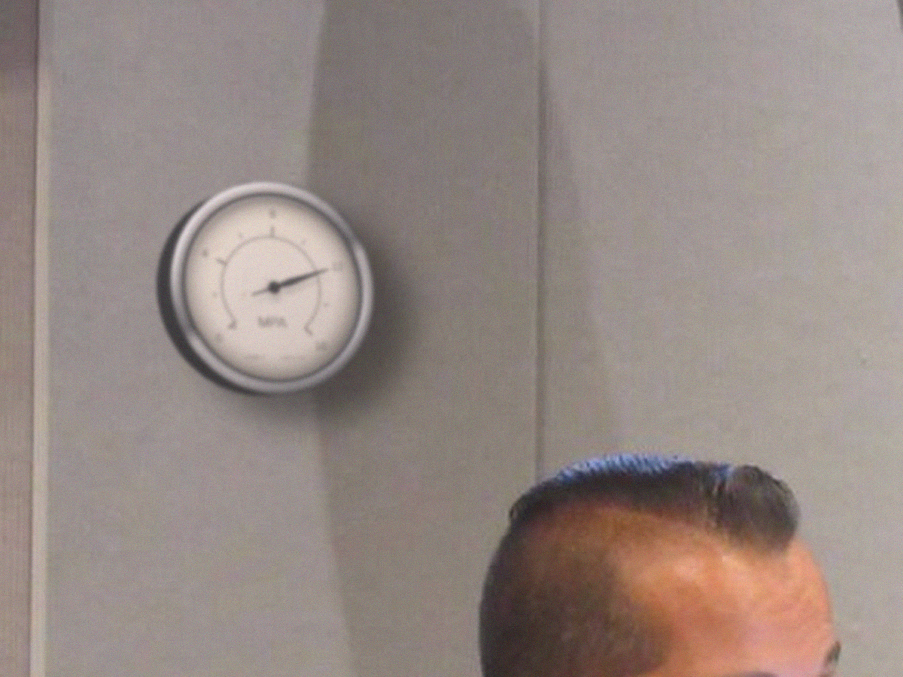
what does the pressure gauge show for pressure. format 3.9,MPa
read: 12,MPa
